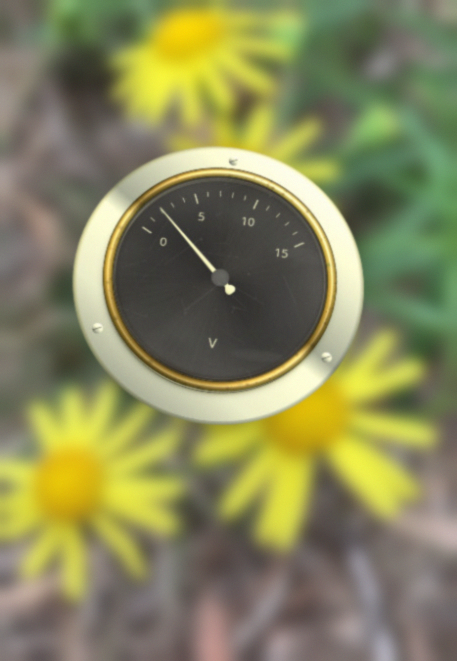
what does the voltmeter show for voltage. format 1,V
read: 2,V
